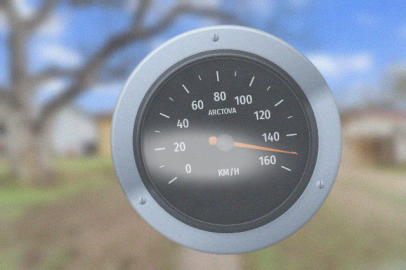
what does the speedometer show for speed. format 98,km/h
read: 150,km/h
